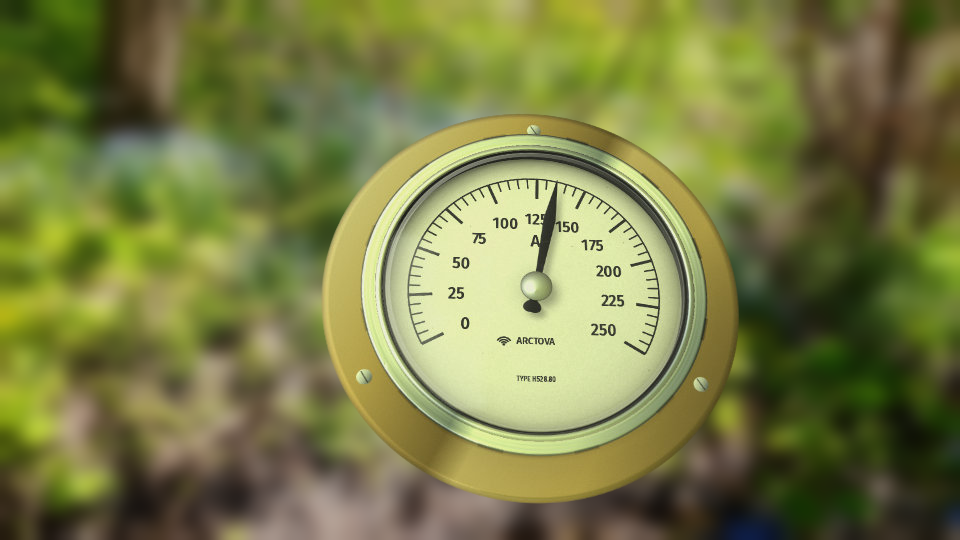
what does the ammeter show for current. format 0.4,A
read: 135,A
